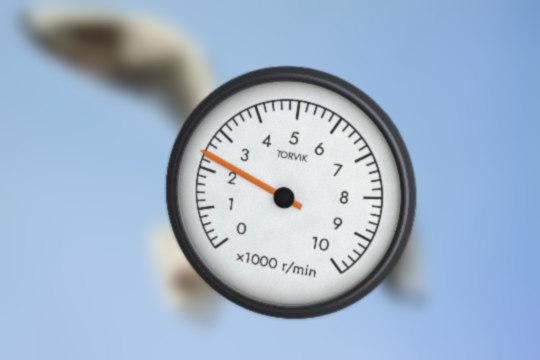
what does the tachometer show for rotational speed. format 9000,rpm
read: 2400,rpm
